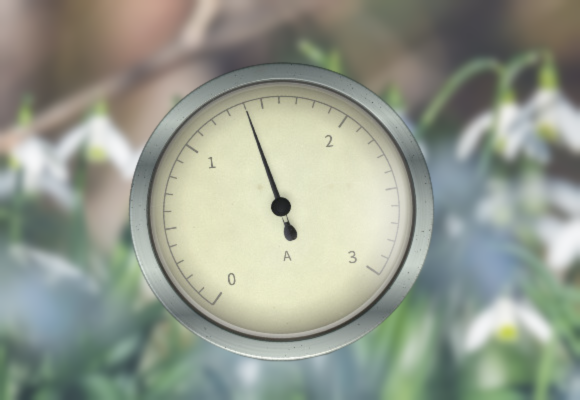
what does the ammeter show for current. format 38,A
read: 1.4,A
